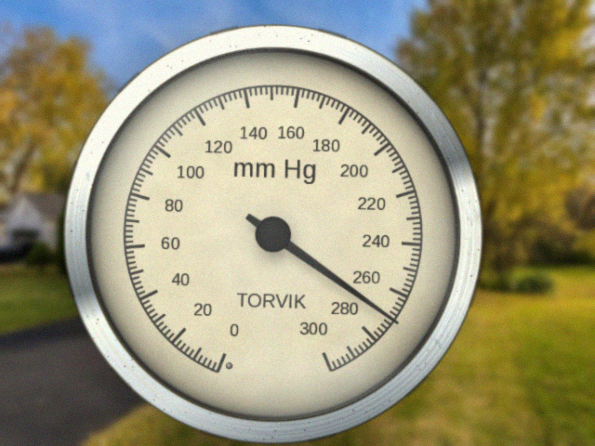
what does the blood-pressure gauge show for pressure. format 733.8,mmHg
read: 270,mmHg
